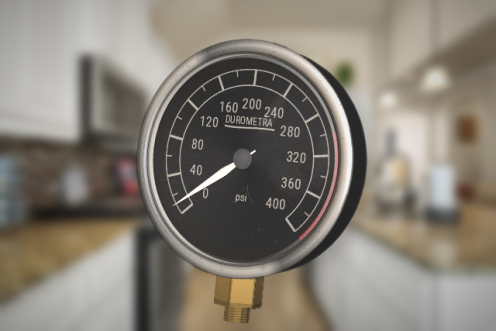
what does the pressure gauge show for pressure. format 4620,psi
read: 10,psi
